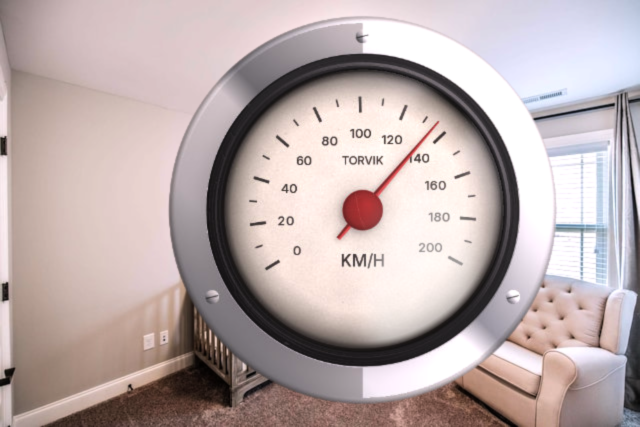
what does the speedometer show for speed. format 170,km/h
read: 135,km/h
